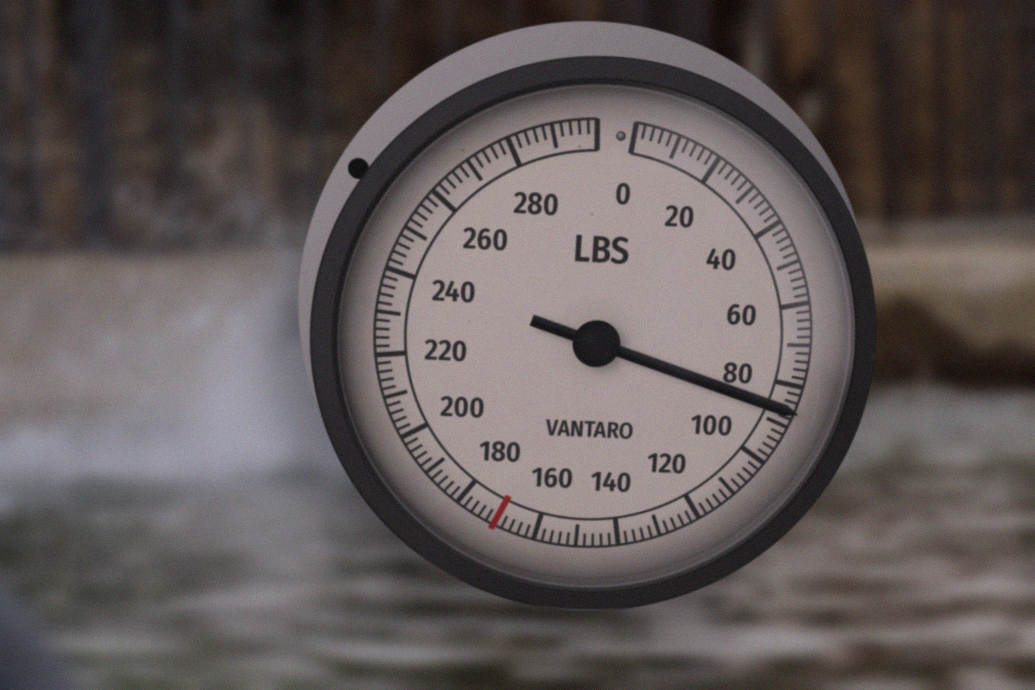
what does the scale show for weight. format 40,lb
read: 86,lb
